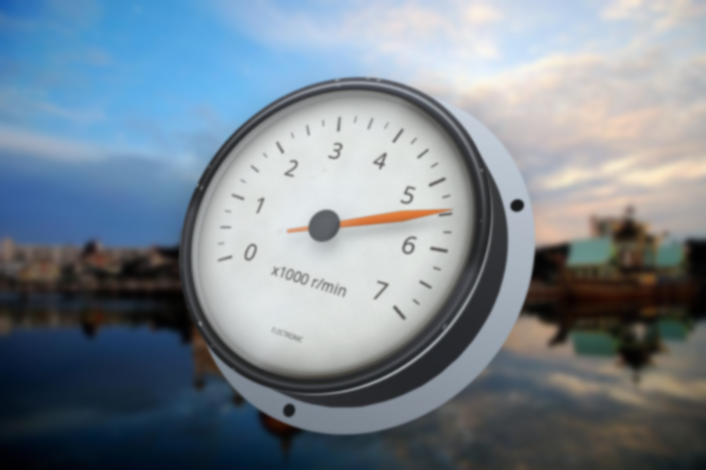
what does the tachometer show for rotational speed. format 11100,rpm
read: 5500,rpm
